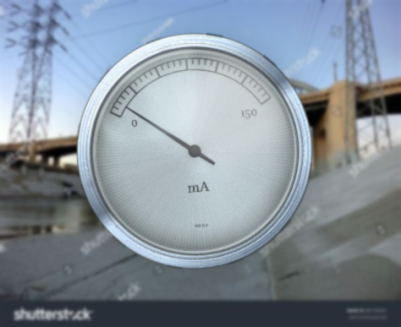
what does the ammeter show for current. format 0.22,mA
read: 10,mA
